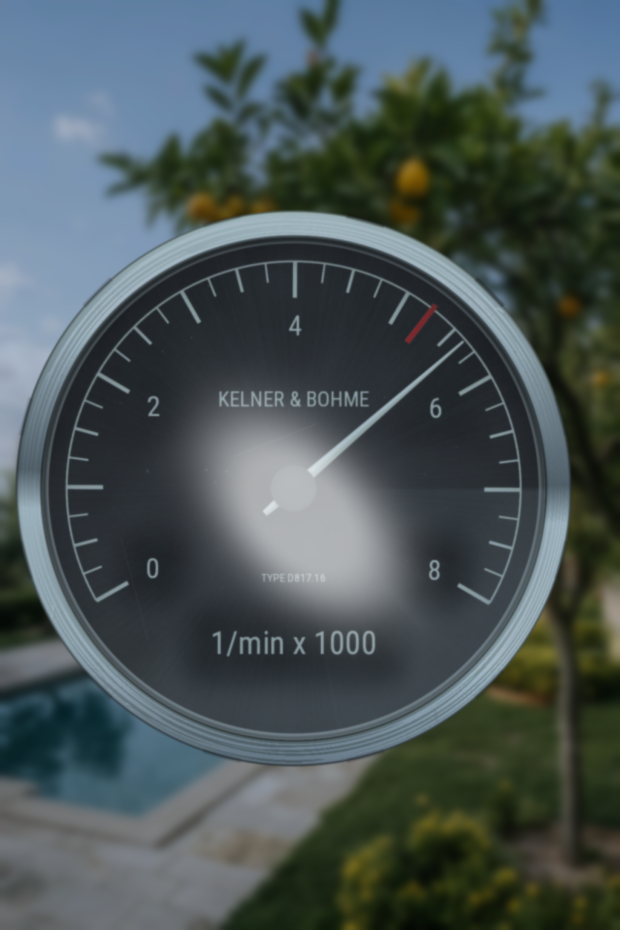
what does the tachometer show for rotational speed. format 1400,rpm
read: 5625,rpm
